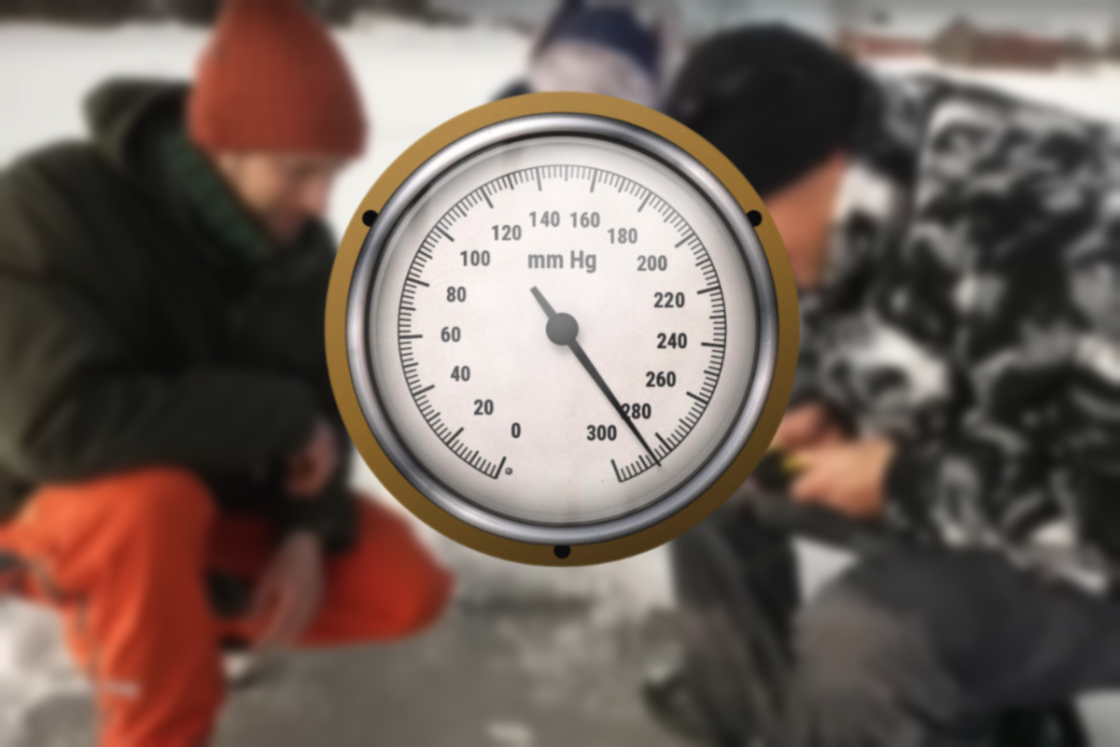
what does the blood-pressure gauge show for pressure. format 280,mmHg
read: 286,mmHg
